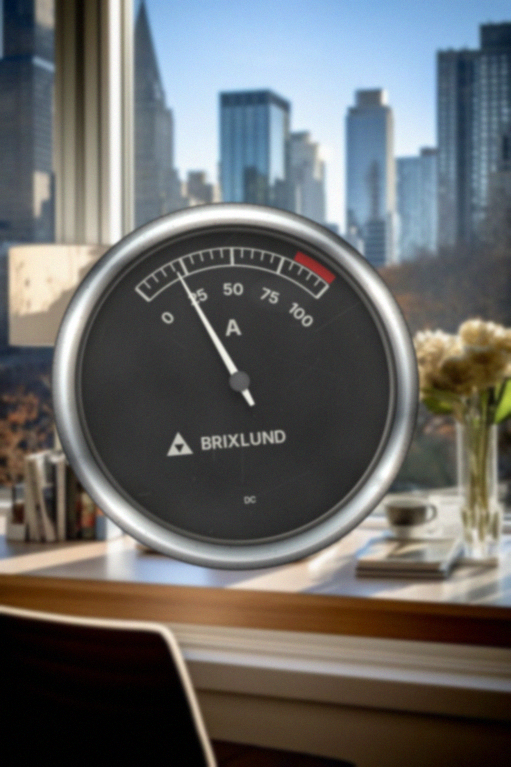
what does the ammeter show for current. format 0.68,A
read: 20,A
